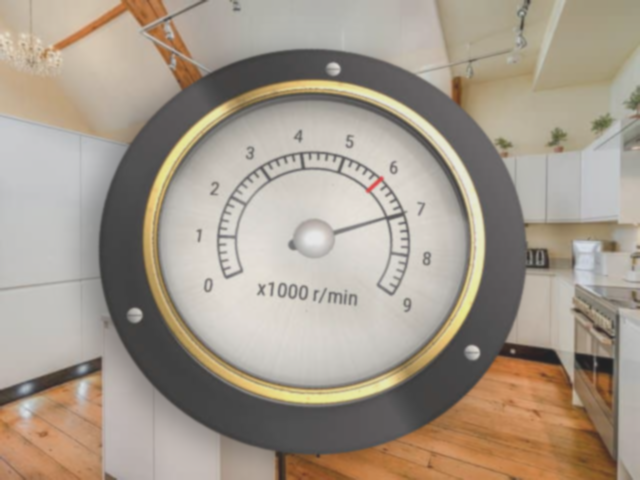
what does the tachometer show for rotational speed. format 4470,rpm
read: 7000,rpm
